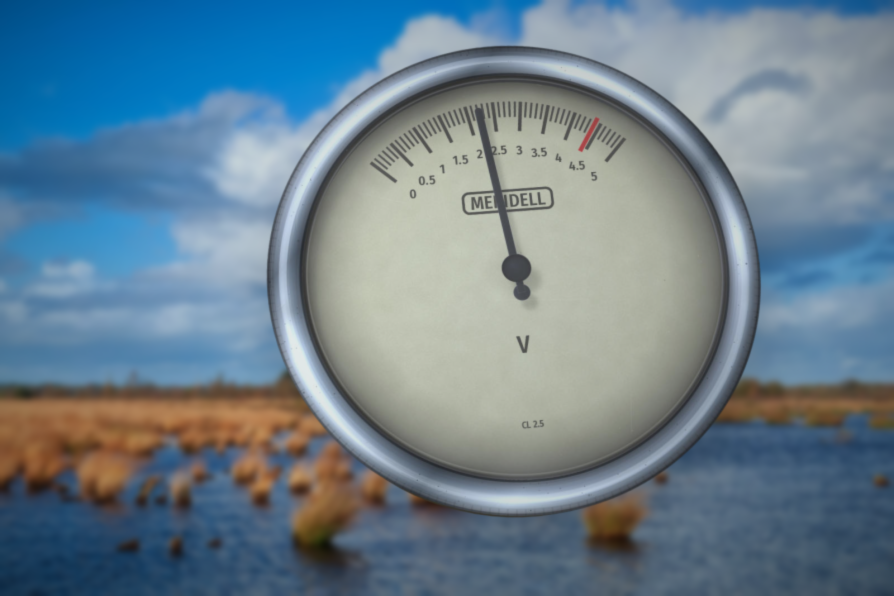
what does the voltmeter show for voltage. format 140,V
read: 2.2,V
